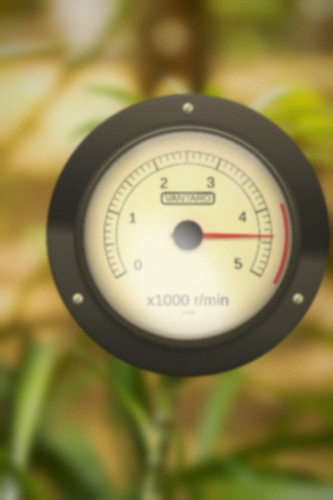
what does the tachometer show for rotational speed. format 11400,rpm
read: 4400,rpm
